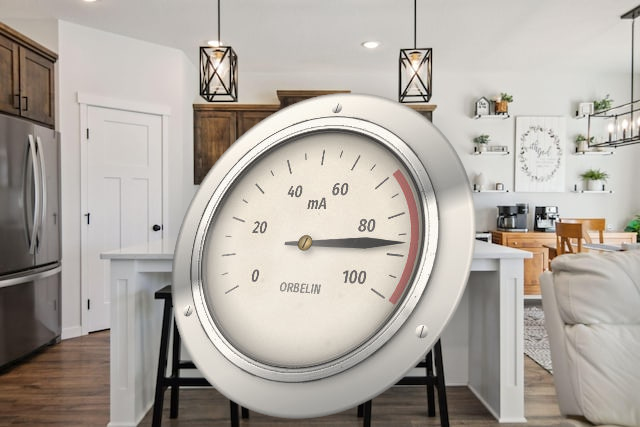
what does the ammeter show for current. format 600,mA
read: 87.5,mA
